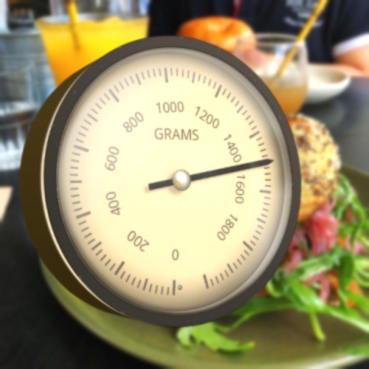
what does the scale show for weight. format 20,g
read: 1500,g
